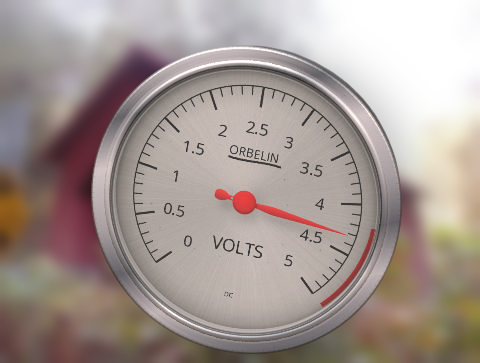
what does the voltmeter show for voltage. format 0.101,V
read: 4.3,V
